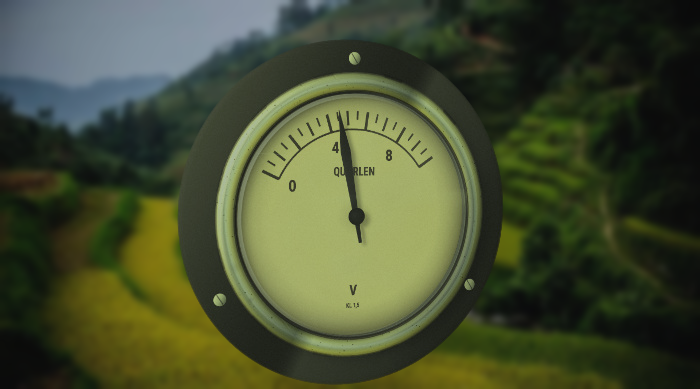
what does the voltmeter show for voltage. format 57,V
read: 4.5,V
